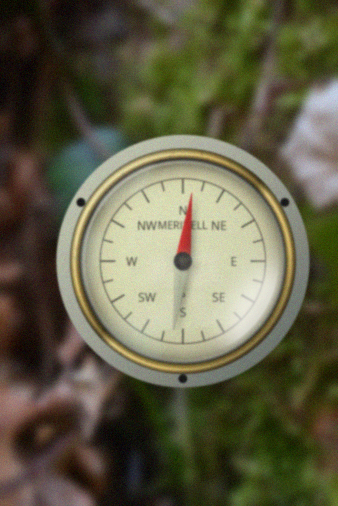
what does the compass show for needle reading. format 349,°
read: 7.5,°
